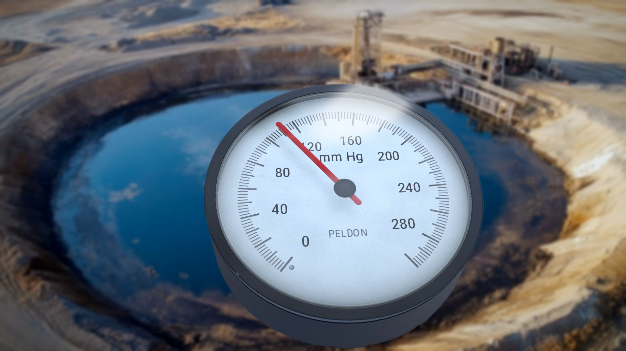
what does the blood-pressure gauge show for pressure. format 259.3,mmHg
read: 110,mmHg
